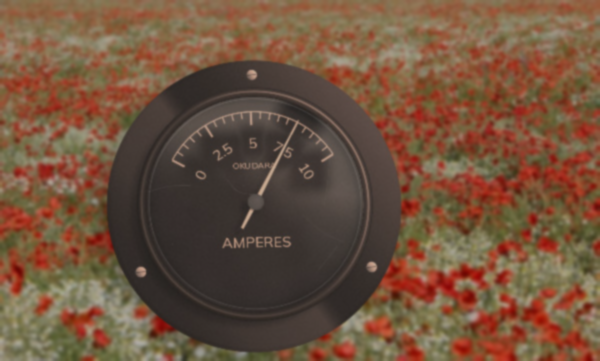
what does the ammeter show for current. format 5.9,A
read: 7.5,A
